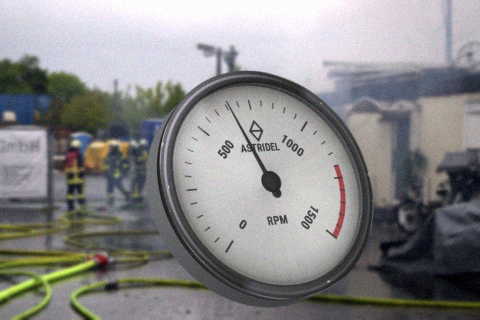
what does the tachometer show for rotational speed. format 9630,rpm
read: 650,rpm
